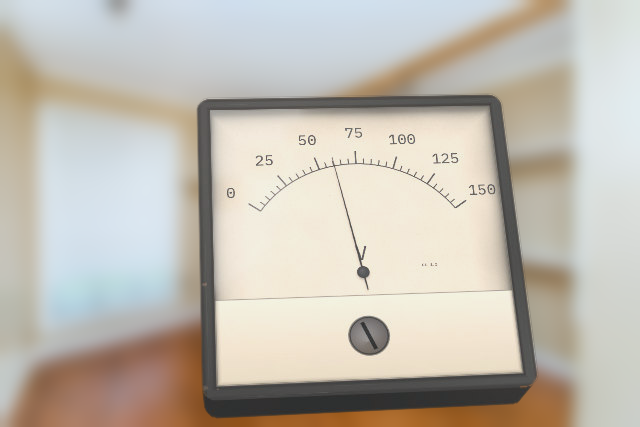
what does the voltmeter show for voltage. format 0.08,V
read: 60,V
